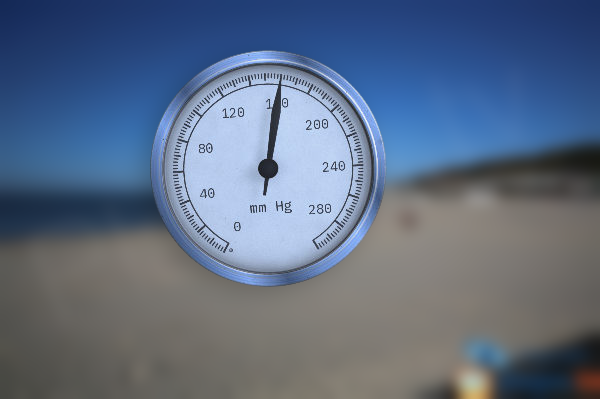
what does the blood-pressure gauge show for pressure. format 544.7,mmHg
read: 160,mmHg
